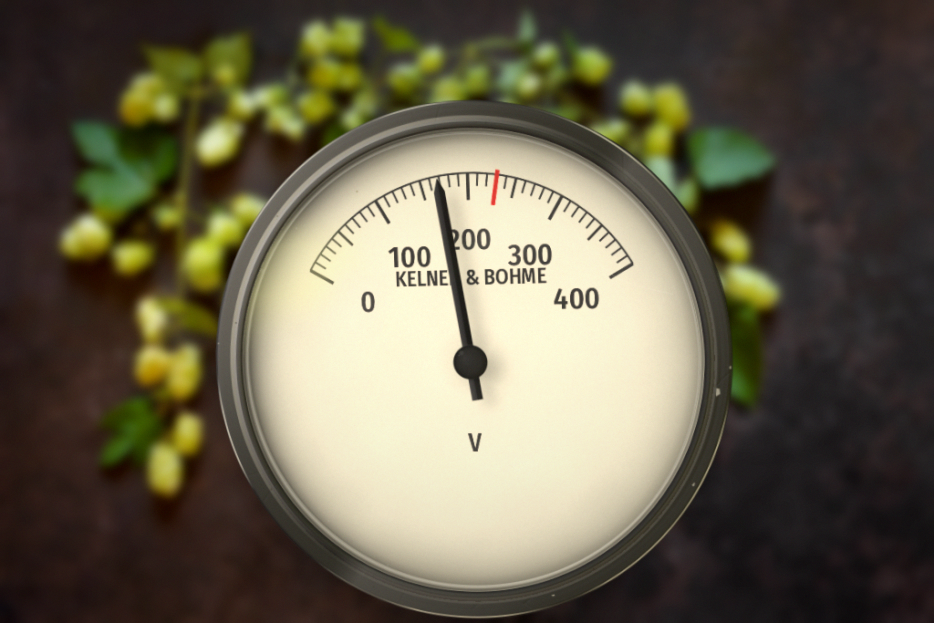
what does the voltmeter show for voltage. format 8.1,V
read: 170,V
